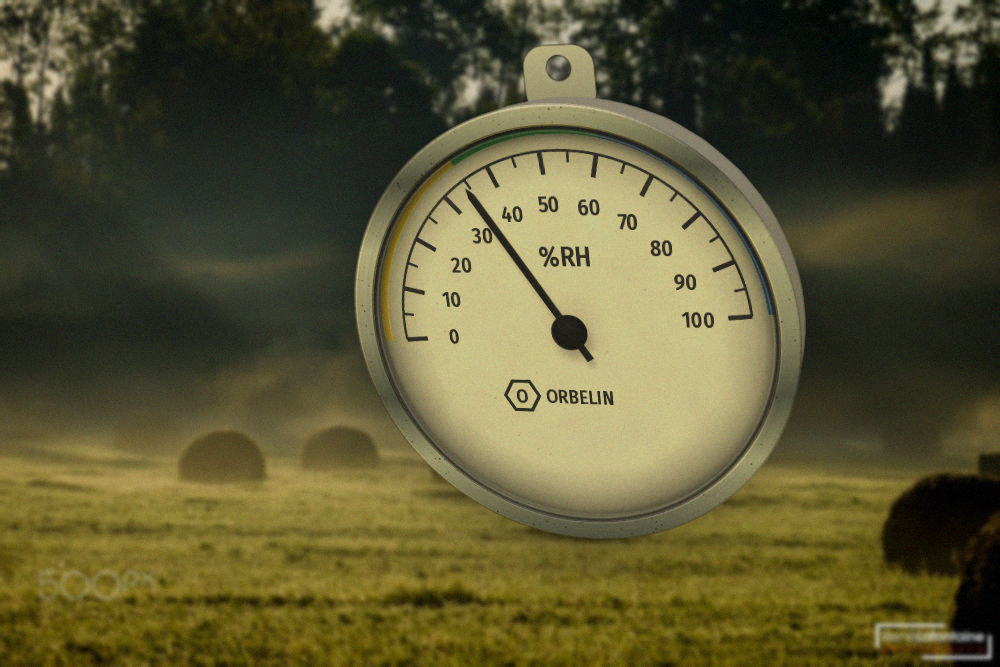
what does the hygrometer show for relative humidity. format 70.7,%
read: 35,%
